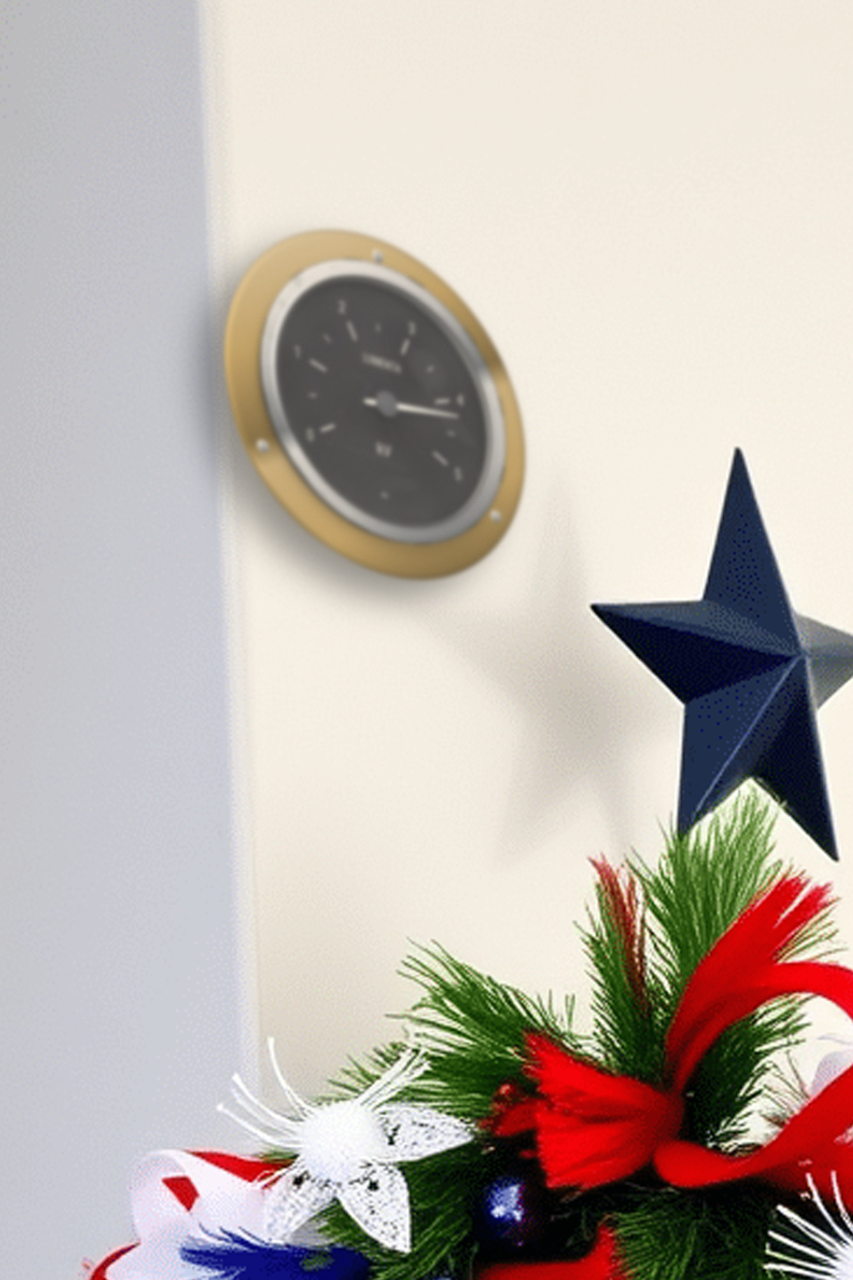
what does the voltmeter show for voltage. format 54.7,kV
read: 4.25,kV
